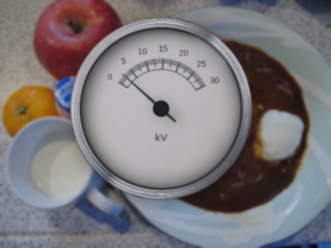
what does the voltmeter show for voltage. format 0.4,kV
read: 2.5,kV
